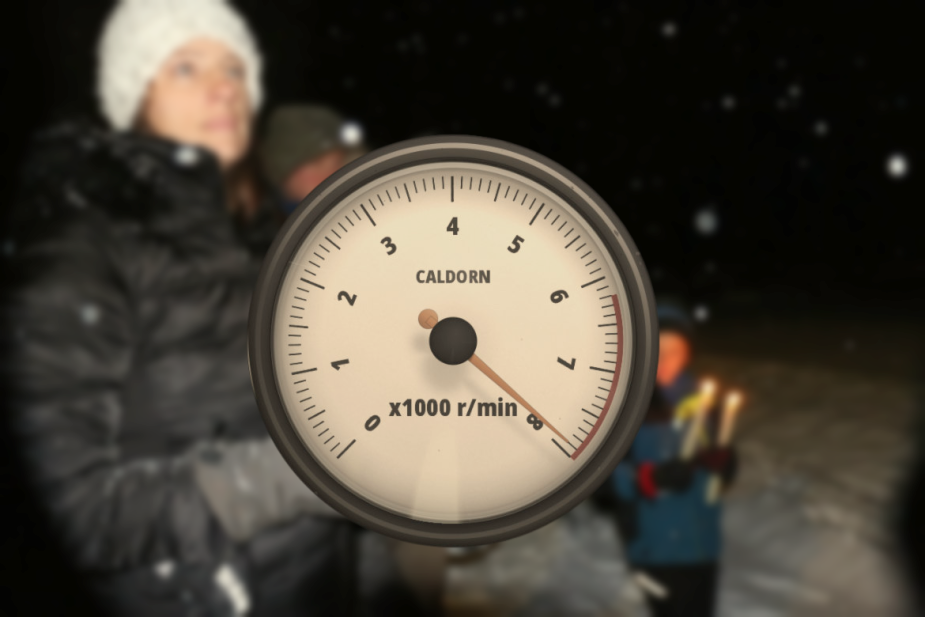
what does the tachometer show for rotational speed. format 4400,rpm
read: 7900,rpm
